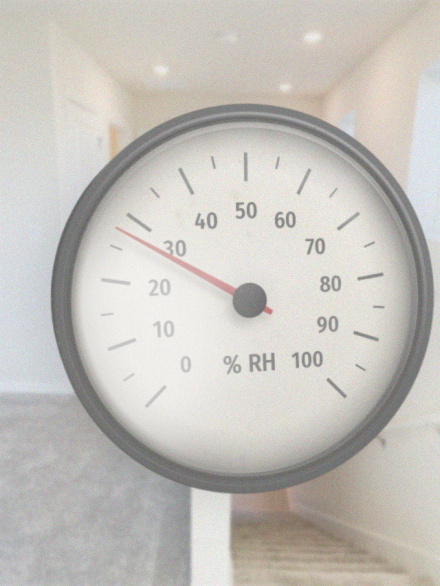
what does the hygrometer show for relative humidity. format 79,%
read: 27.5,%
